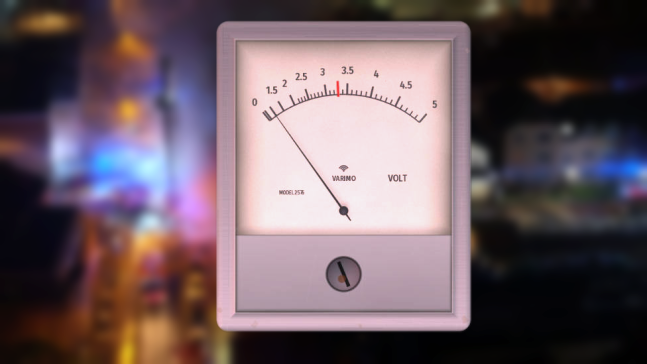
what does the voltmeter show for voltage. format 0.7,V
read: 1,V
